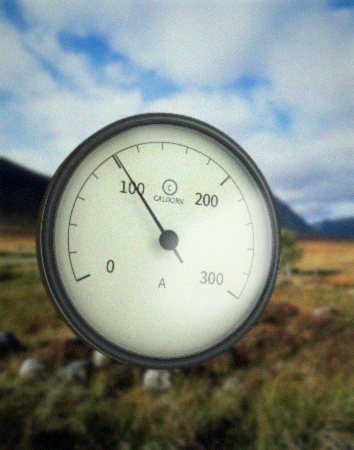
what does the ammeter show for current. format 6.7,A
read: 100,A
